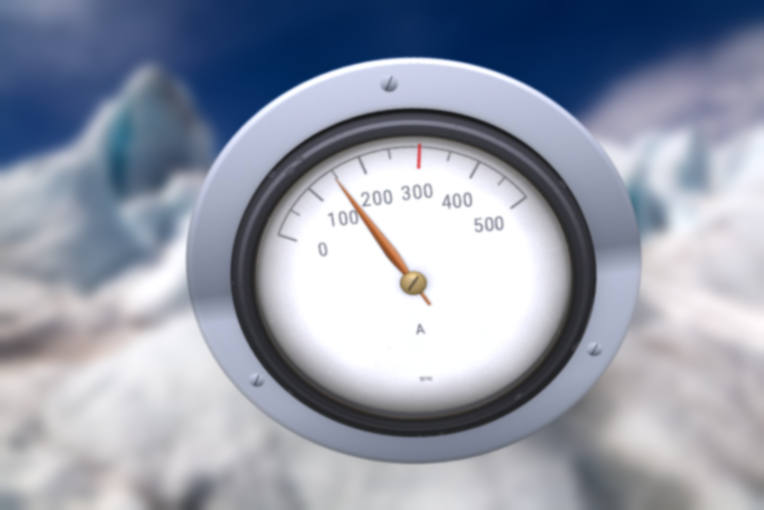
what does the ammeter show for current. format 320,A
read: 150,A
